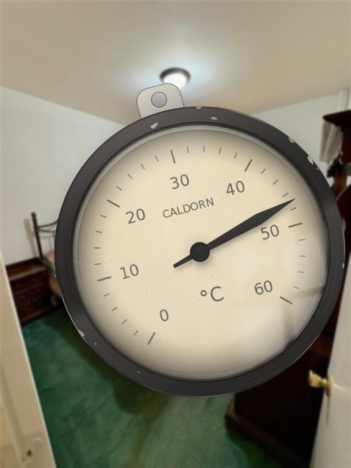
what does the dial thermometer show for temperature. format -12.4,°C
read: 47,°C
